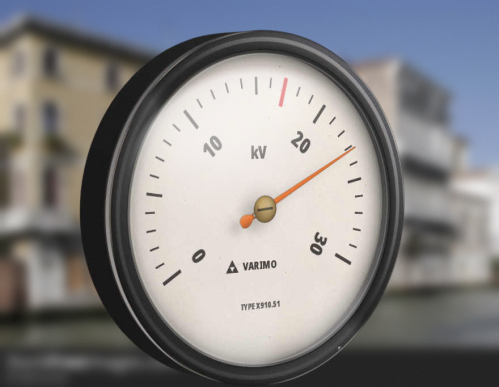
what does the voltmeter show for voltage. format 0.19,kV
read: 23,kV
